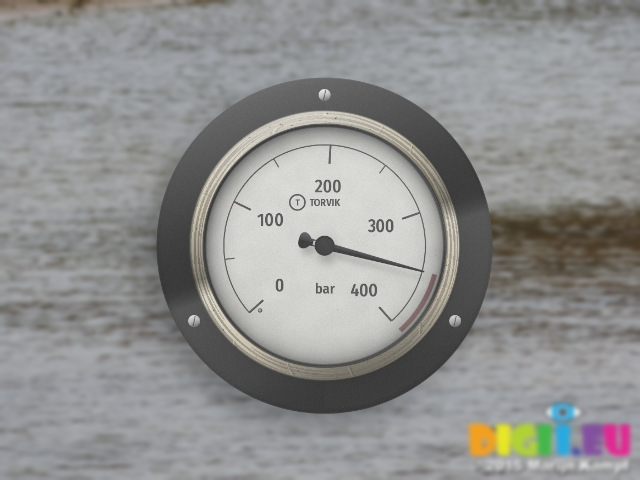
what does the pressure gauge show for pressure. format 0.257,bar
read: 350,bar
